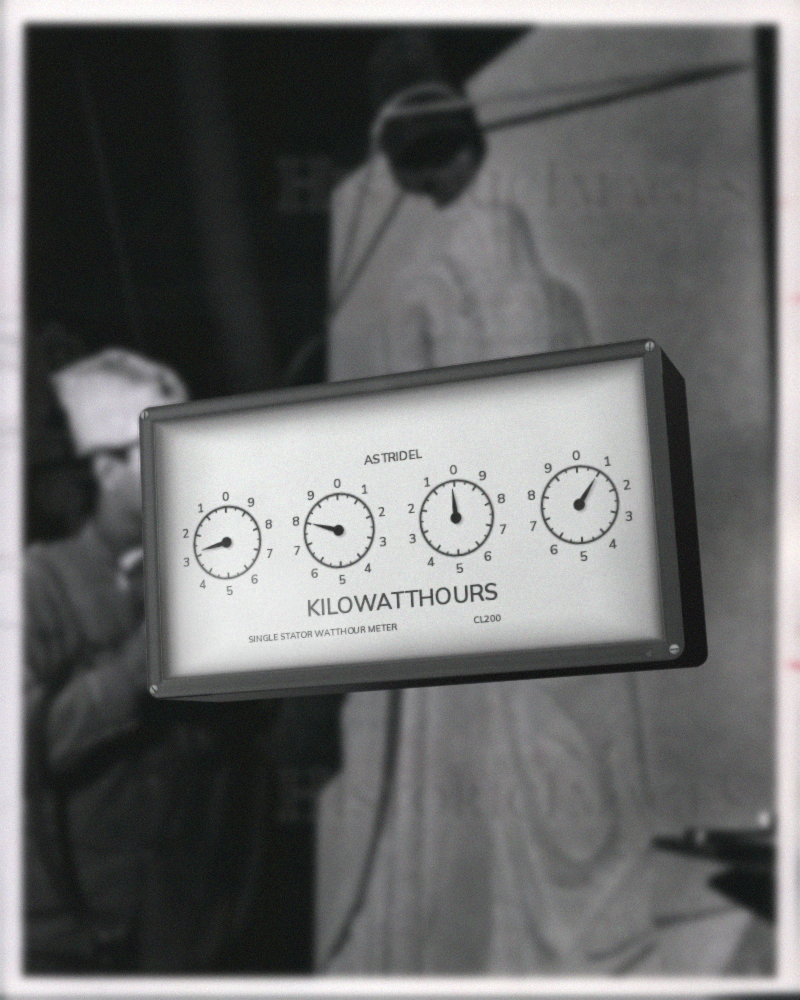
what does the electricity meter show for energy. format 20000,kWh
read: 2801,kWh
